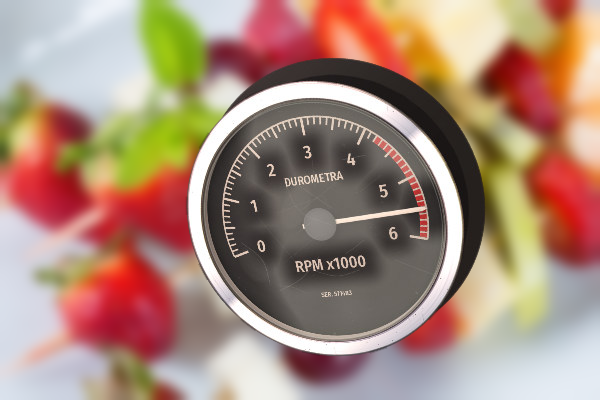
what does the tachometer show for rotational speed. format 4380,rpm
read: 5500,rpm
